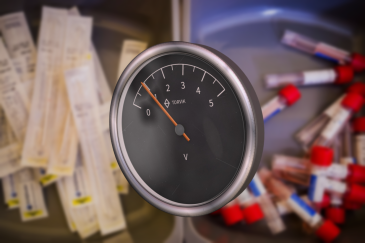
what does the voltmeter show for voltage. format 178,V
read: 1,V
